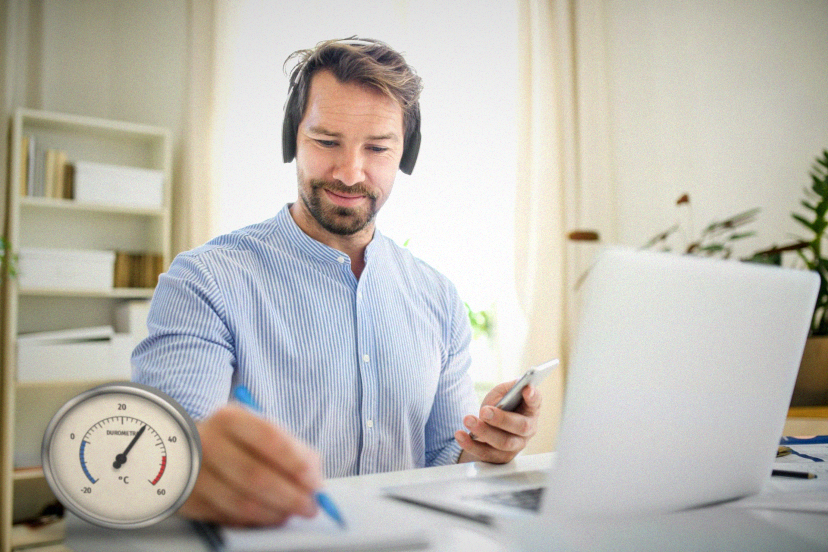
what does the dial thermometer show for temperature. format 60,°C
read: 30,°C
